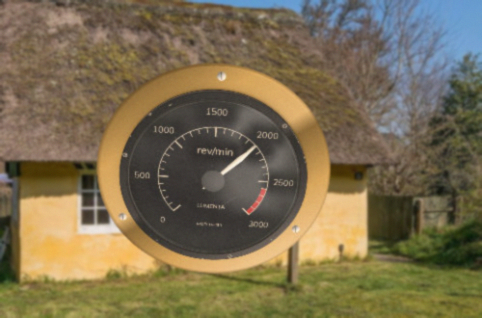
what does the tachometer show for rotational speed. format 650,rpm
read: 2000,rpm
